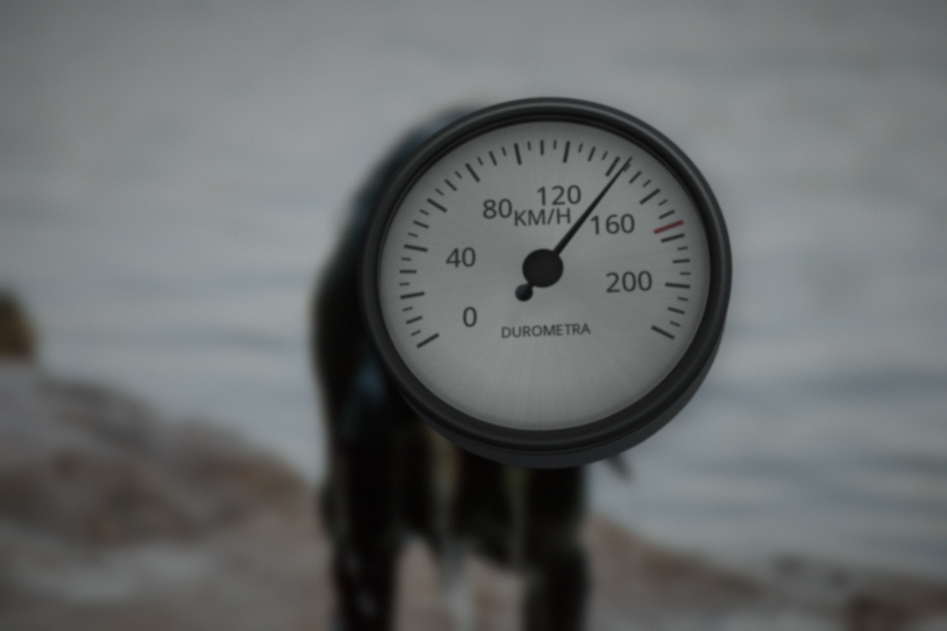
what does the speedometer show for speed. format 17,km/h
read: 145,km/h
